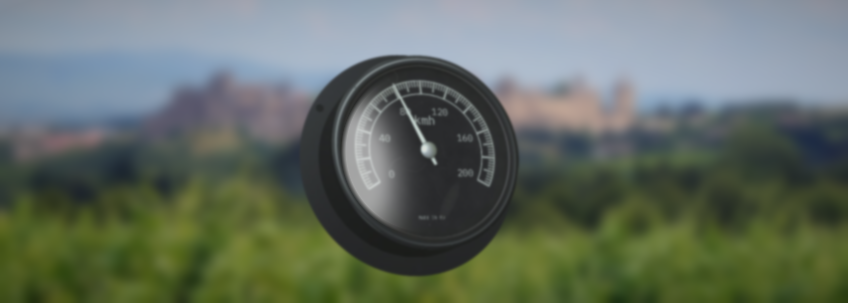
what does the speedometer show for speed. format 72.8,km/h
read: 80,km/h
